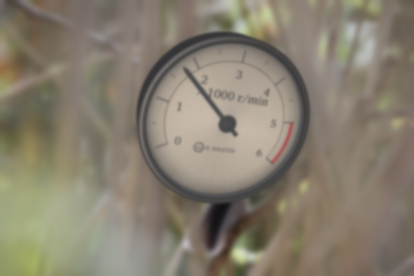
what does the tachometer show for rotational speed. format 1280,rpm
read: 1750,rpm
